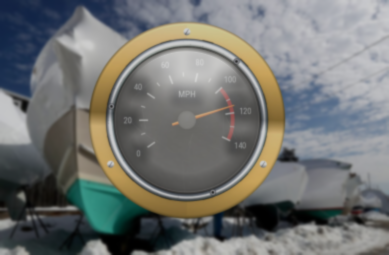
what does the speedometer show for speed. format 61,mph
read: 115,mph
